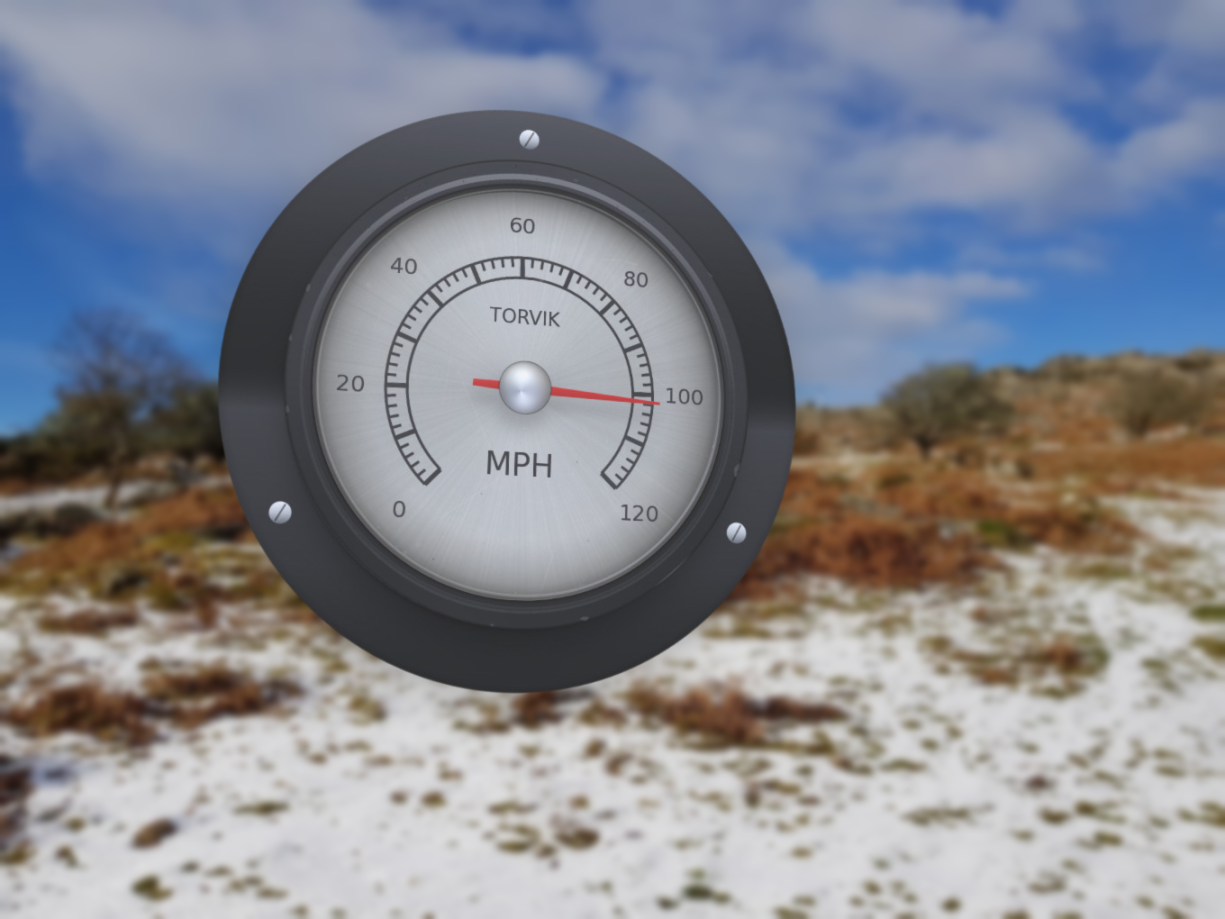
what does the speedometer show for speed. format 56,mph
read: 102,mph
